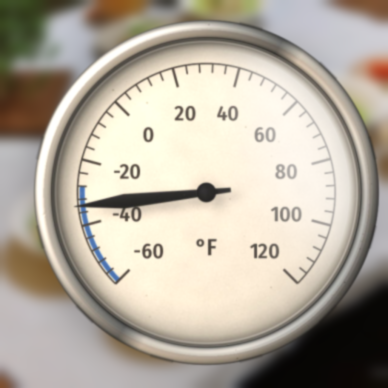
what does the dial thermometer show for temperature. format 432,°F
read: -34,°F
